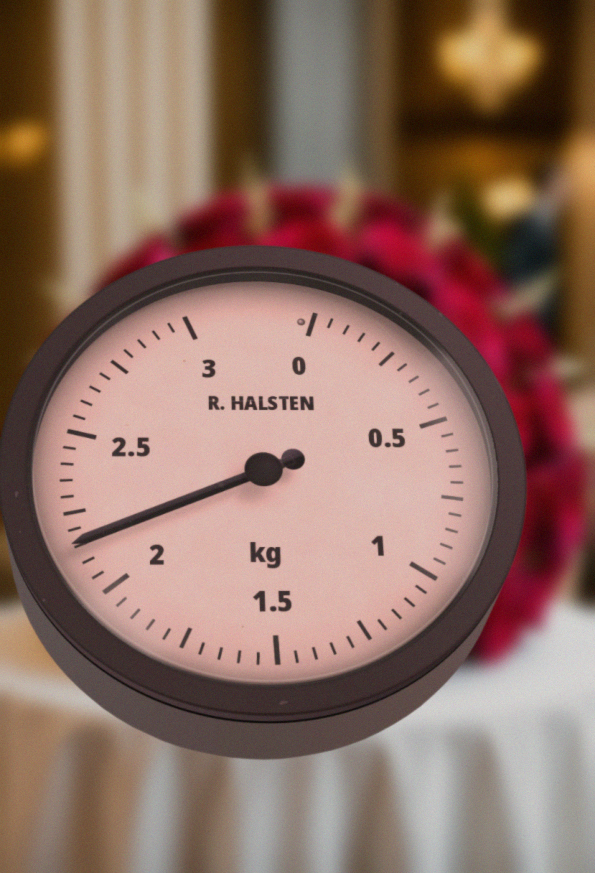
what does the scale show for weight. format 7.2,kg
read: 2.15,kg
